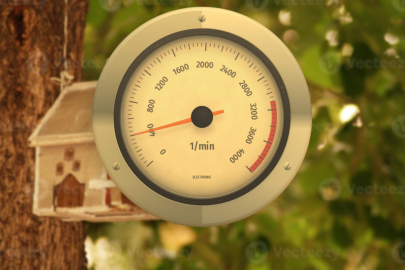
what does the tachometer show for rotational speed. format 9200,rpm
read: 400,rpm
